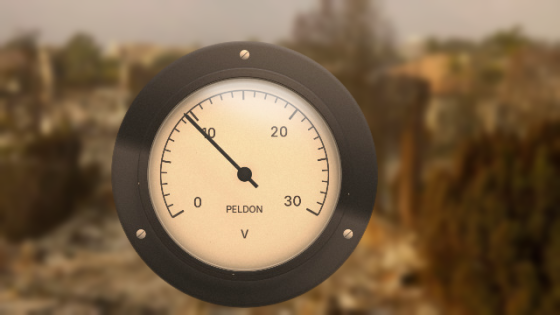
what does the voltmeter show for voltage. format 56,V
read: 9.5,V
